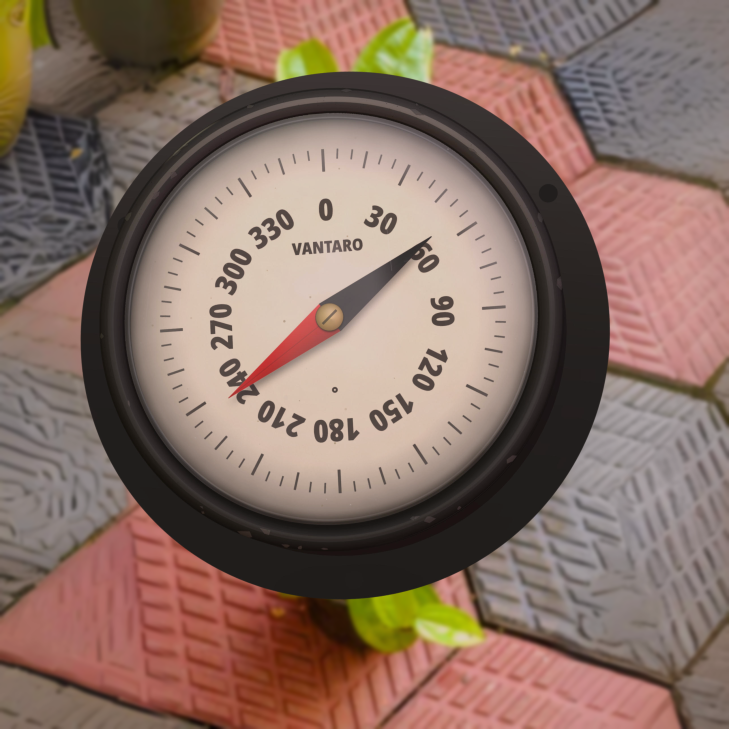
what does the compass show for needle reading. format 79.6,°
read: 235,°
